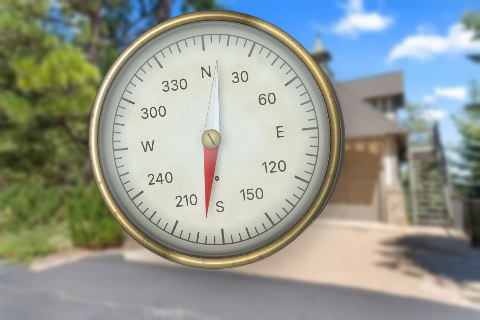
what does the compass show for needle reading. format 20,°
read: 190,°
